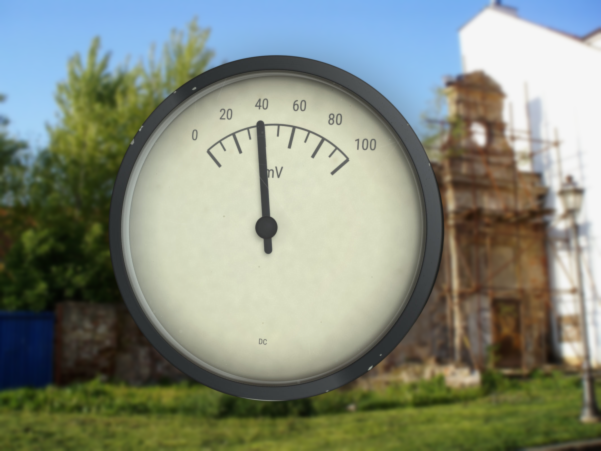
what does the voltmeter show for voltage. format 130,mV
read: 40,mV
